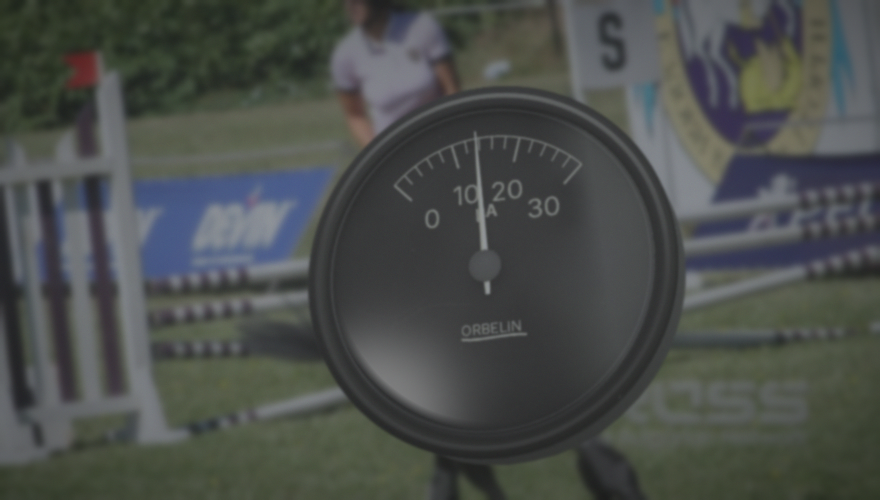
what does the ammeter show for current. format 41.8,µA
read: 14,µA
